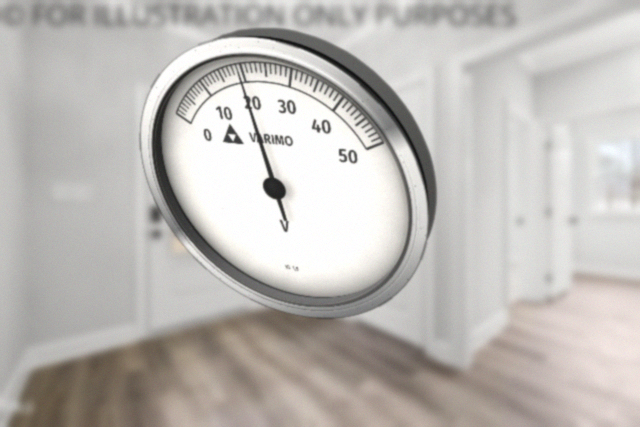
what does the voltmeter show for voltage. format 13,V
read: 20,V
